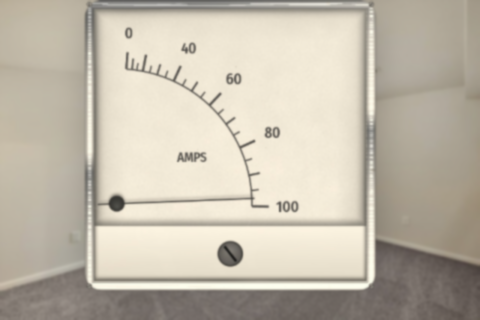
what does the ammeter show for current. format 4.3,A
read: 97.5,A
